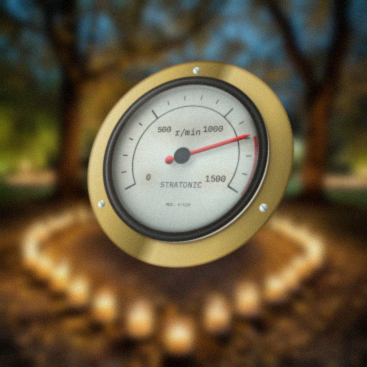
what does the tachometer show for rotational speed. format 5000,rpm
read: 1200,rpm
